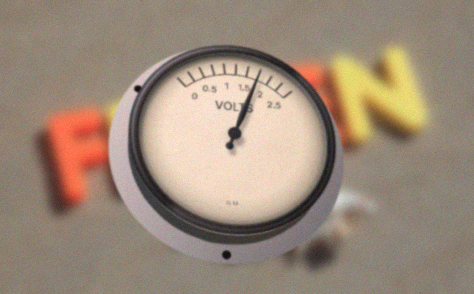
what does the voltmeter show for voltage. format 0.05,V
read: 1.75,V
